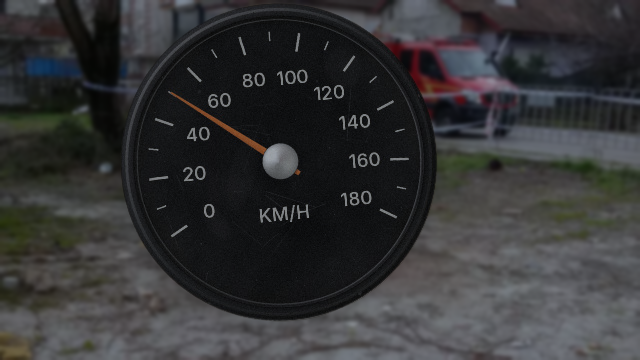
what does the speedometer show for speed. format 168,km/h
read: 50,km/h
